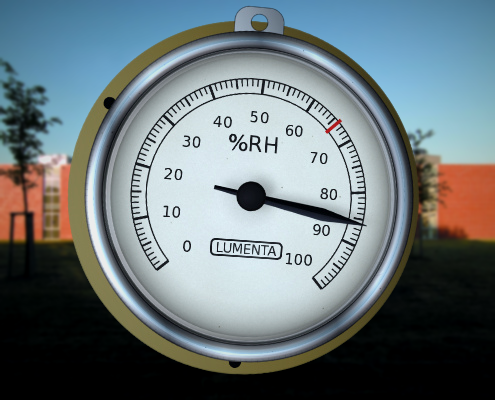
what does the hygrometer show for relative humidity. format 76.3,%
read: 86,%
